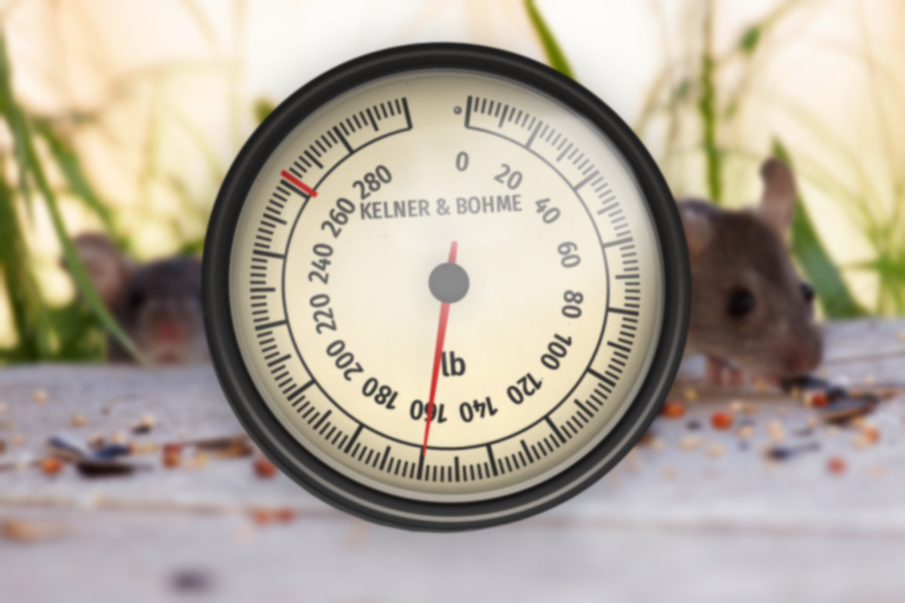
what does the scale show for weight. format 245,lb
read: 160,lb
